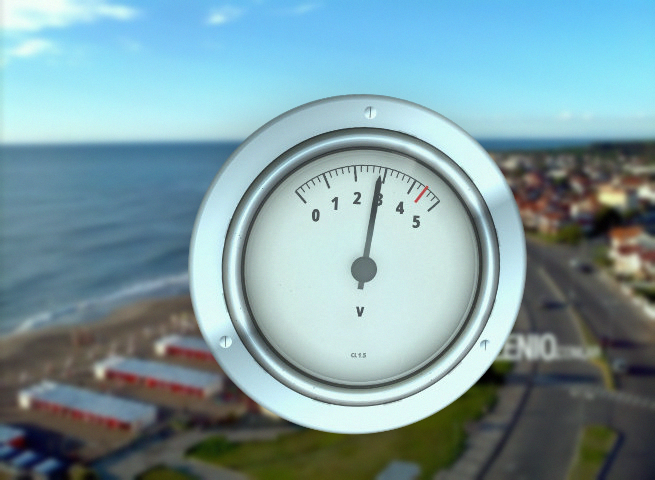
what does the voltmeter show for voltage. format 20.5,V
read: 2.8,V
